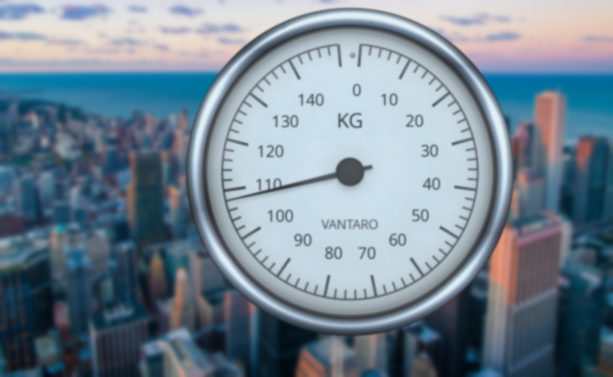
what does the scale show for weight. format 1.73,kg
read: 108,kg
